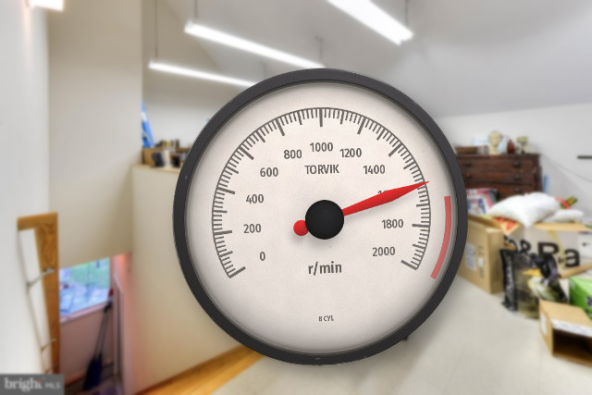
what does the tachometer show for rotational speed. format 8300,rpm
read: 1600,rpm
